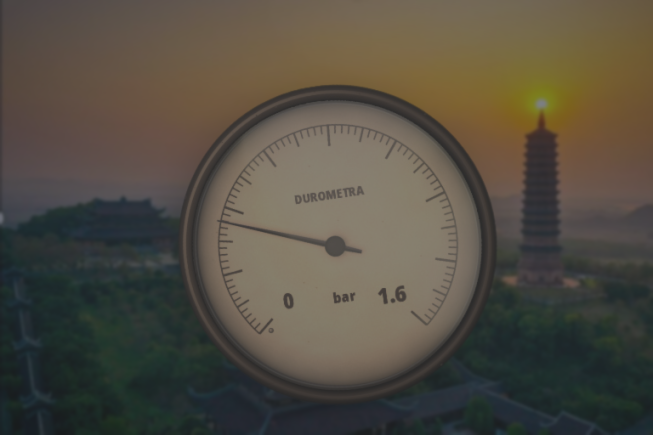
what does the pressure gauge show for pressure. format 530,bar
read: 0.36,bar
